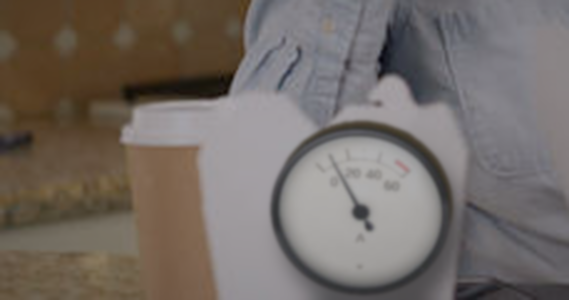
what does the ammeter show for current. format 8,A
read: 10,A
